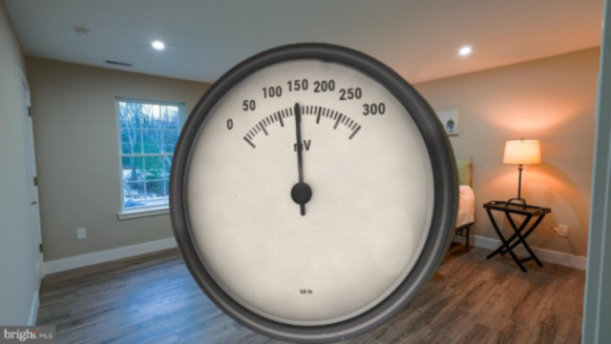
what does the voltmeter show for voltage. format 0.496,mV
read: 150,mV
